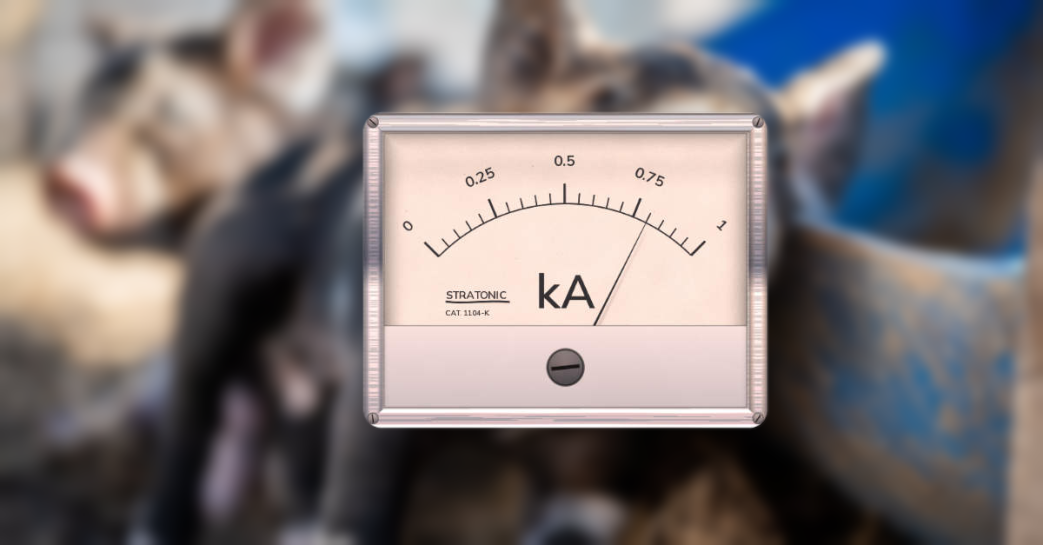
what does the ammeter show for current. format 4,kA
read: 0.8,kA
